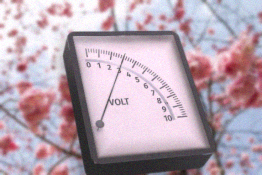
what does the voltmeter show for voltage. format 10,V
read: 3,V
